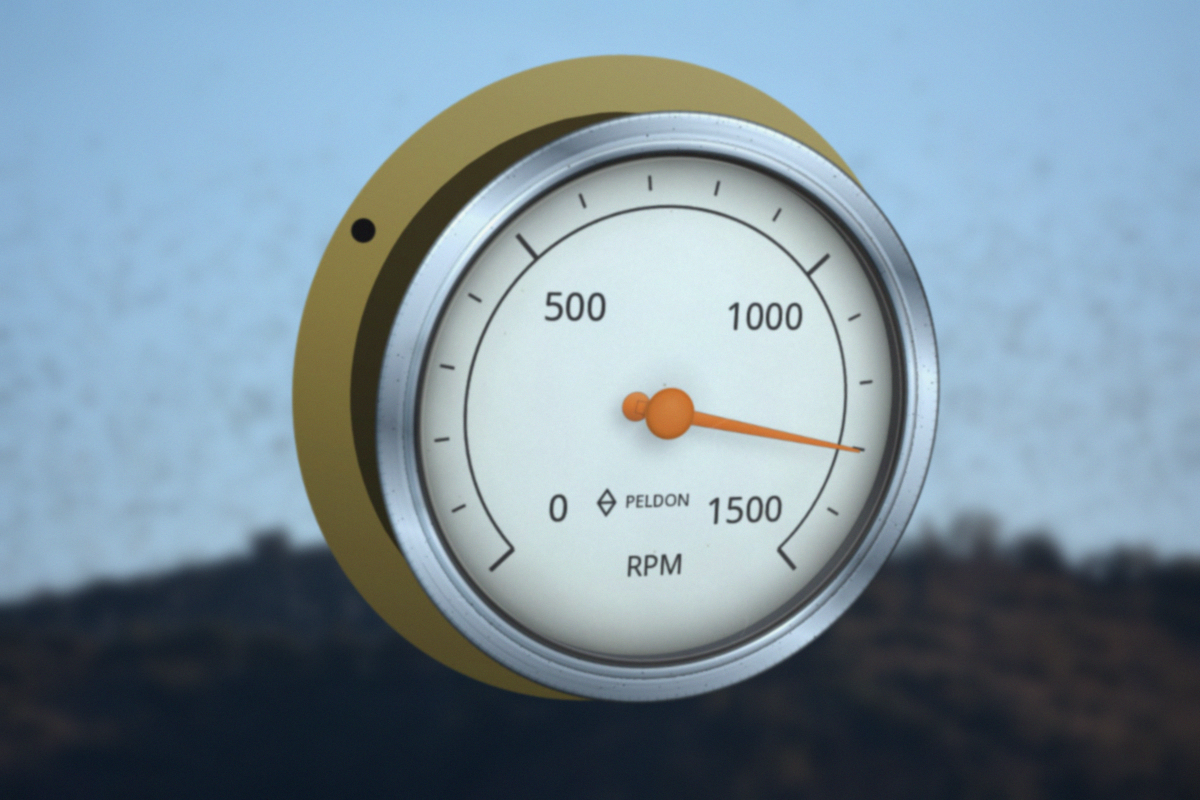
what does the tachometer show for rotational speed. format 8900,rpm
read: 1300,rpm
